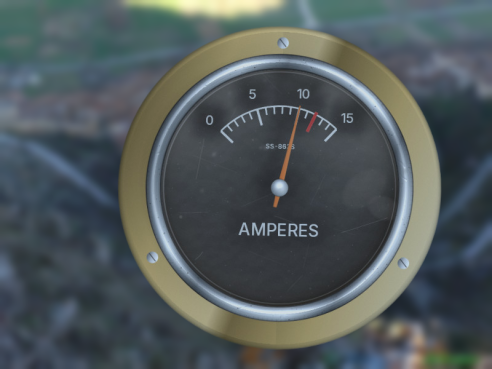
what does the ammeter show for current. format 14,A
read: 10,A
